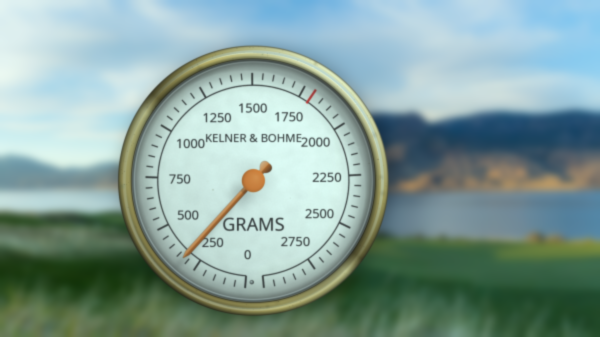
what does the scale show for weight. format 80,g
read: 325,g
